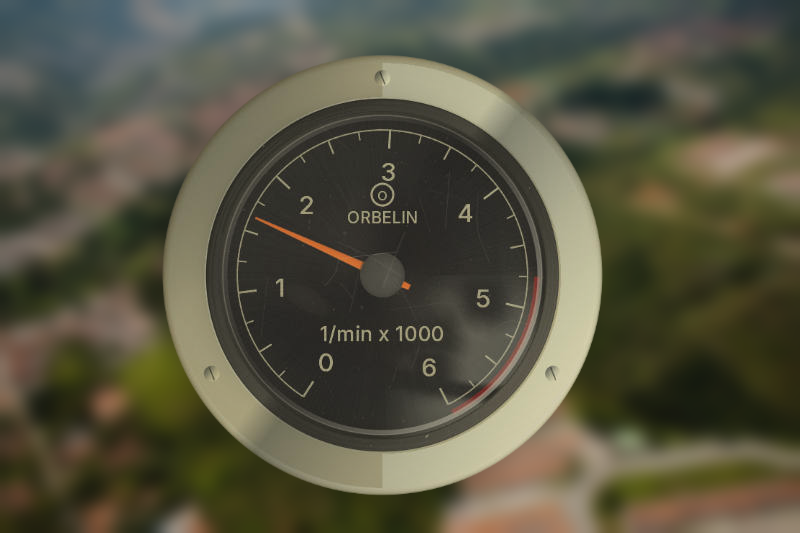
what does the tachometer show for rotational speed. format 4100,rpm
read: 1625,rpm
